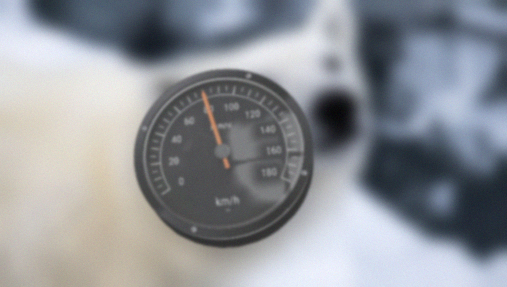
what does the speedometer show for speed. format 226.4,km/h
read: 80,km/h
